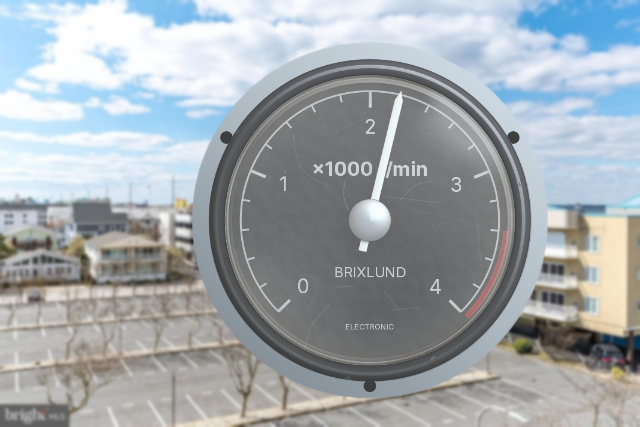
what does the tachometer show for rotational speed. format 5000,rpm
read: 2200,rpm
